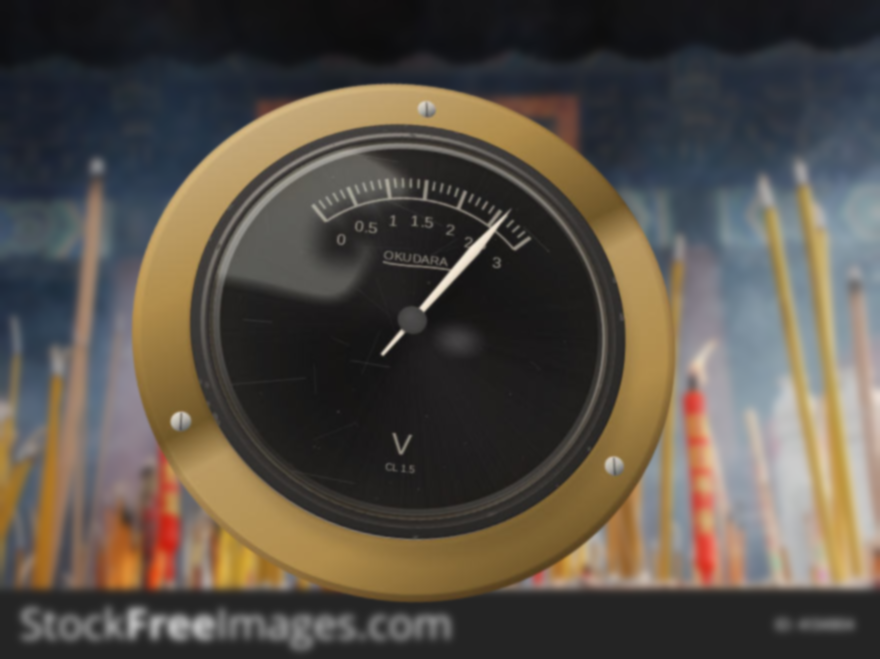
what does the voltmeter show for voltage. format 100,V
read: 2.6,V
